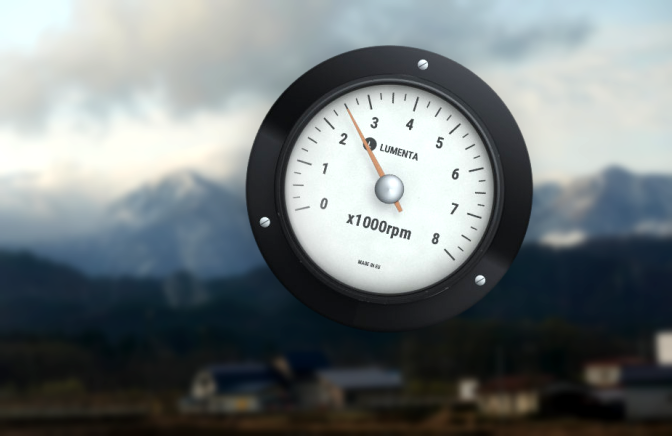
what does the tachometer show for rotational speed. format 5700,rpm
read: 2500,rpm
